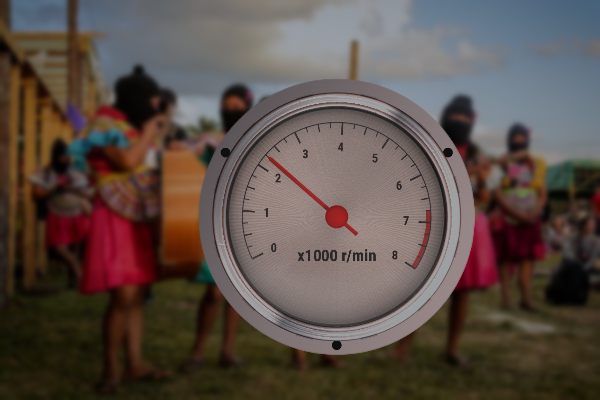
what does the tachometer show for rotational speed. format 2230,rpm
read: 2250,rpm
